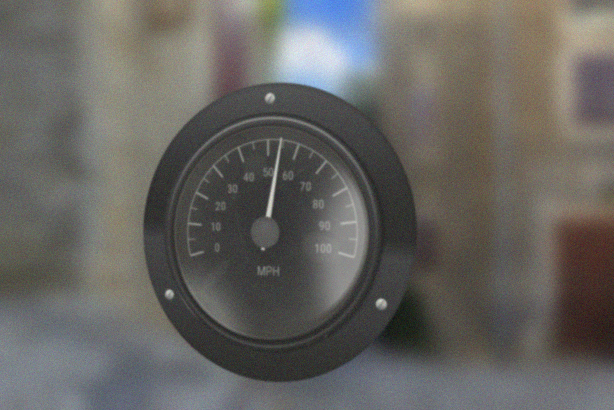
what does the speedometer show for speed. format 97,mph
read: 55,mph
